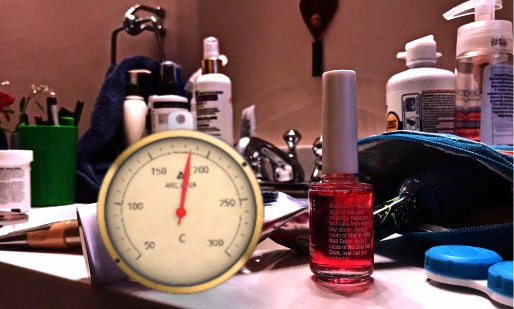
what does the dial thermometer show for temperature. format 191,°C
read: 185,°C
